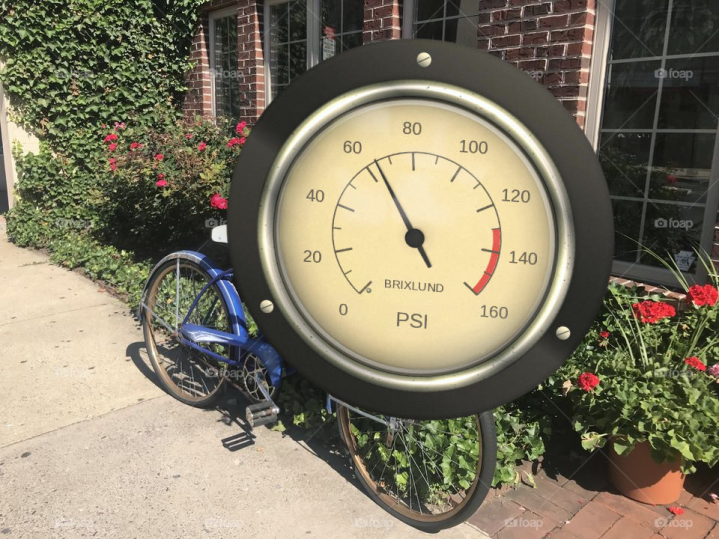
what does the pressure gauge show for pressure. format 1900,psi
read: 65,psi
